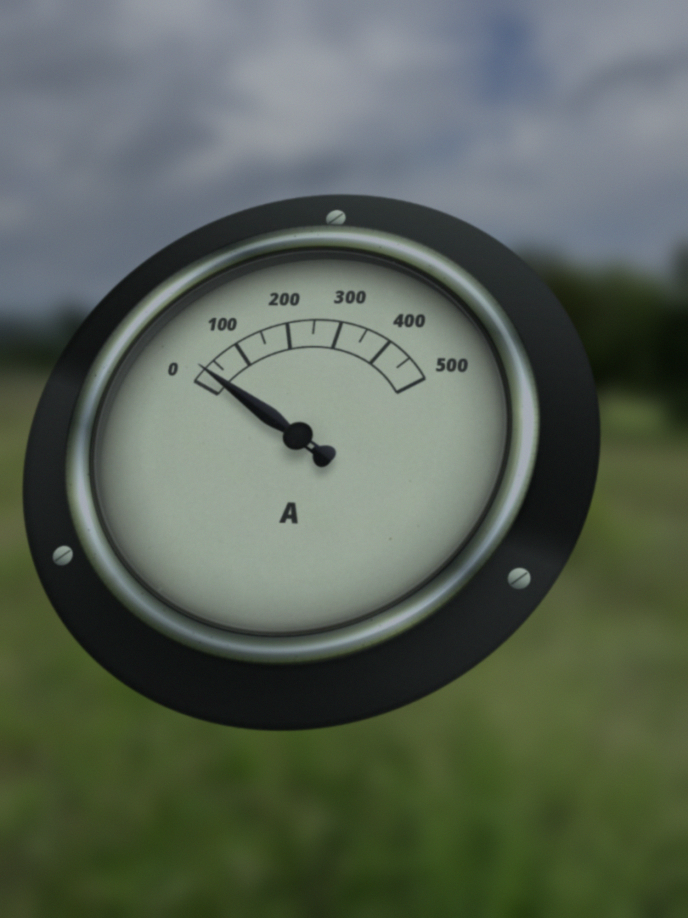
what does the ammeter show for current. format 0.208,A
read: 25,A
